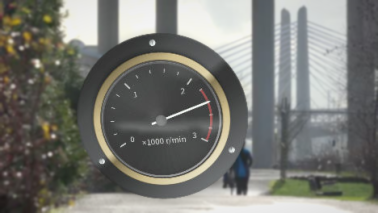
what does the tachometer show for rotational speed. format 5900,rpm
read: 2400,rpm
